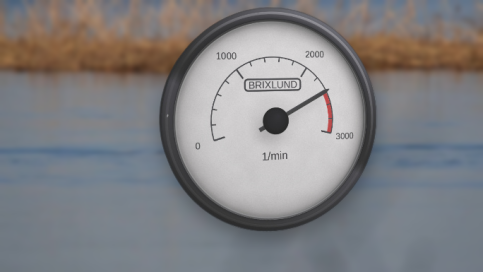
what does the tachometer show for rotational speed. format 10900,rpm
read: 2400,rpm
